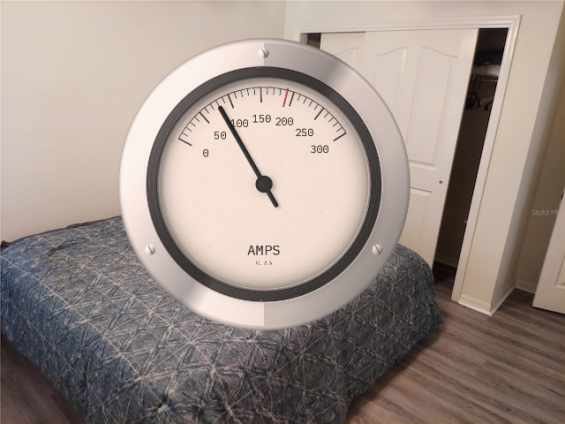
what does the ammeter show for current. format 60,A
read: 80,A
